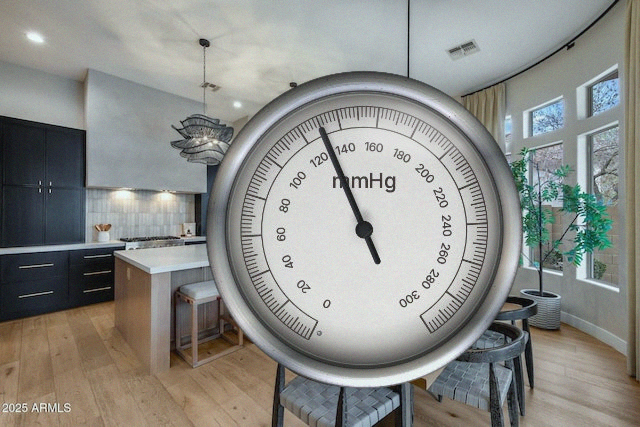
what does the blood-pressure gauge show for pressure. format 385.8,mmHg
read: 130,mmHg
